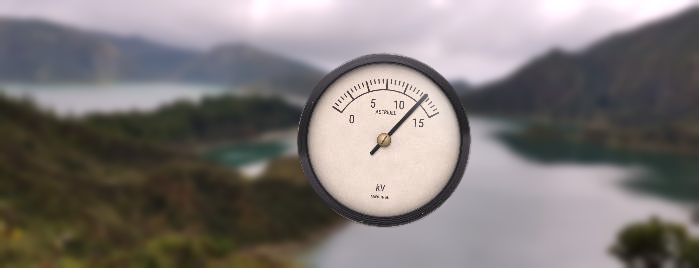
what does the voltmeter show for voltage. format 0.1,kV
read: 12.5,kV
